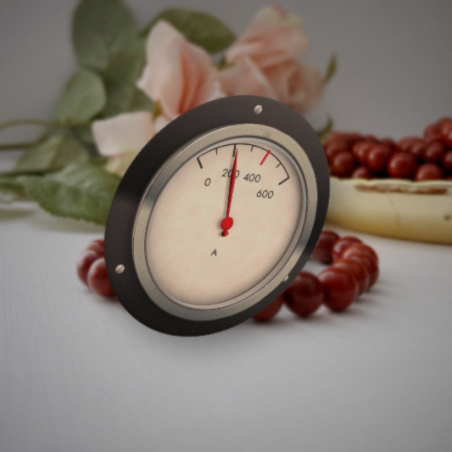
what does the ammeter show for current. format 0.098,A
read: 200,A
